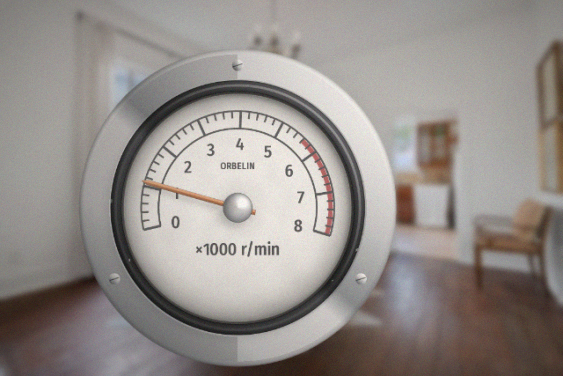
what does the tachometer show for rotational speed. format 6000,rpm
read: 1100,rpm
